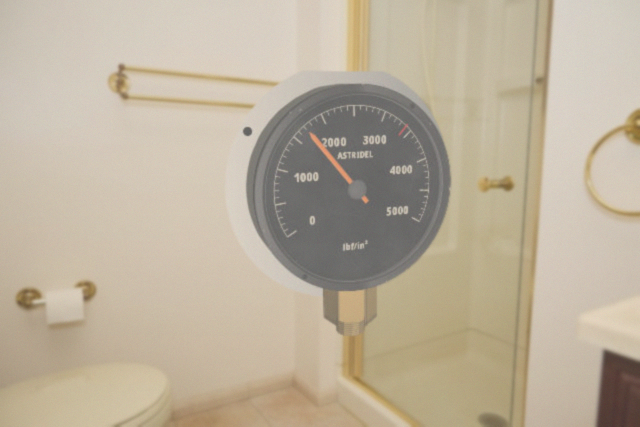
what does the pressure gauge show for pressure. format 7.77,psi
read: 1700,psi
